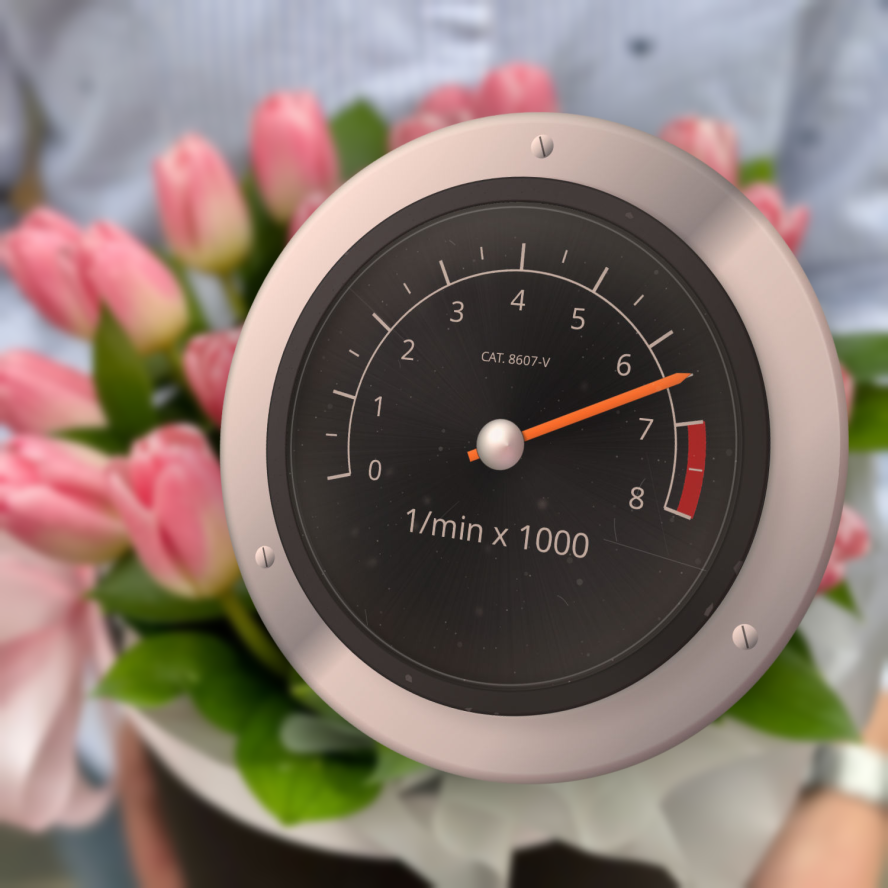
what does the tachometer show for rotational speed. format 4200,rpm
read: 6500,rpm
